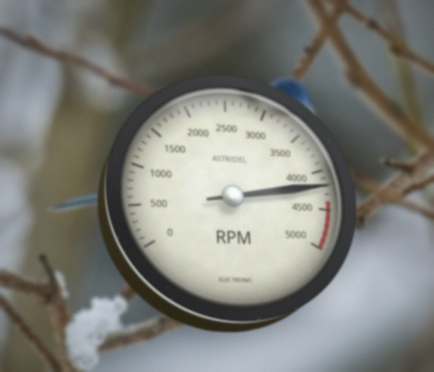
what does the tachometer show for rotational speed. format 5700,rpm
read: 4200,rpm
